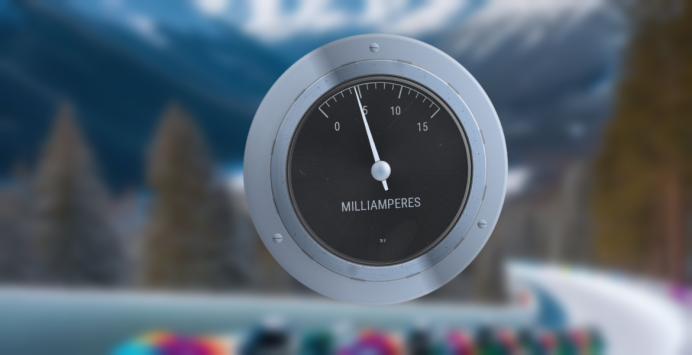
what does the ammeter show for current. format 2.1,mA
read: 4.5,mA
